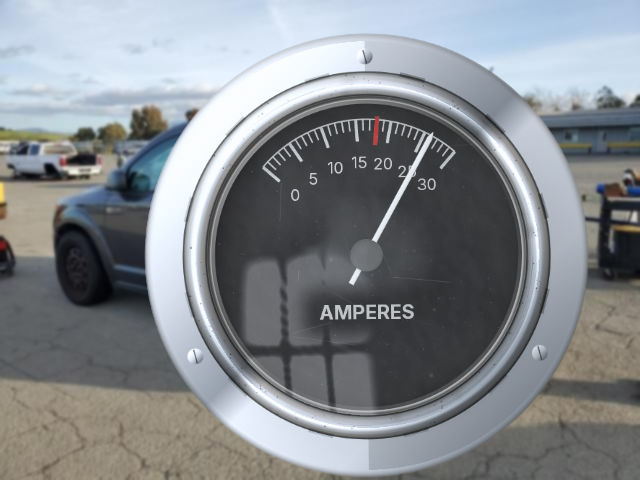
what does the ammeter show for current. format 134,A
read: 26,A
